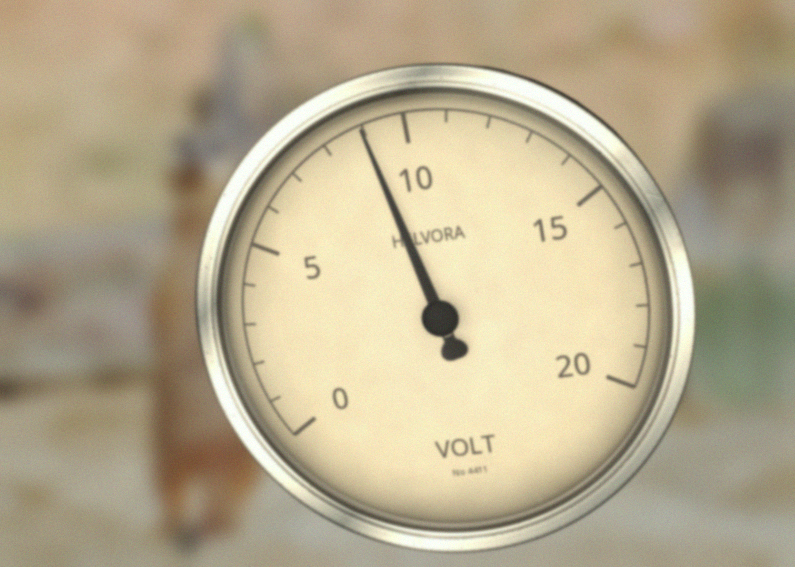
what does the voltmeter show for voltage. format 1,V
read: 9,V
